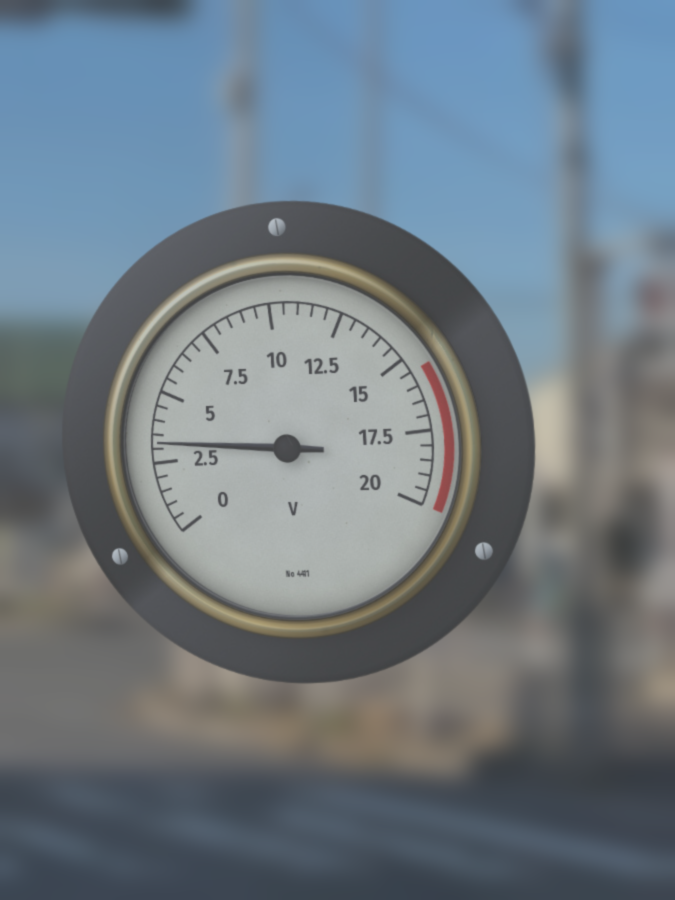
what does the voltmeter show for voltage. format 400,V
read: 3.25,V
